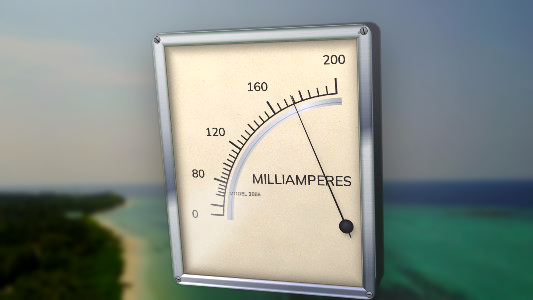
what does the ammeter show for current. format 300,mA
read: 175,mA
